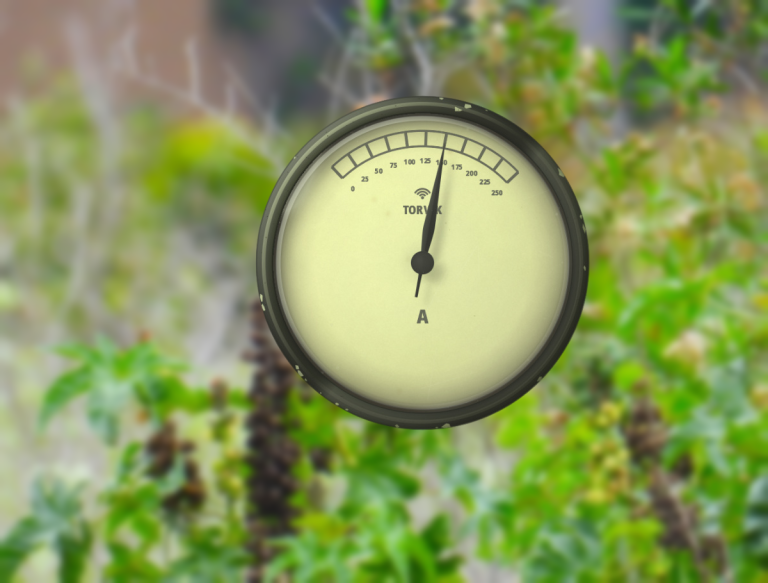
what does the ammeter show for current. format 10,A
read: 150,A
